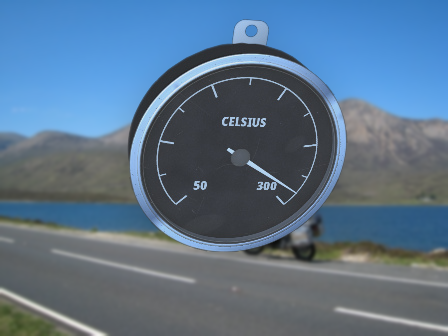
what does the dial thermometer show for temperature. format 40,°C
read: 287.5,°C
